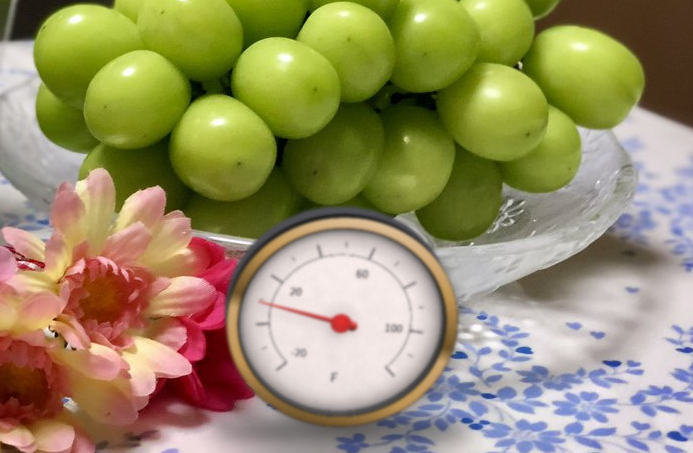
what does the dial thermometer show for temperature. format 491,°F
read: 10,°F
